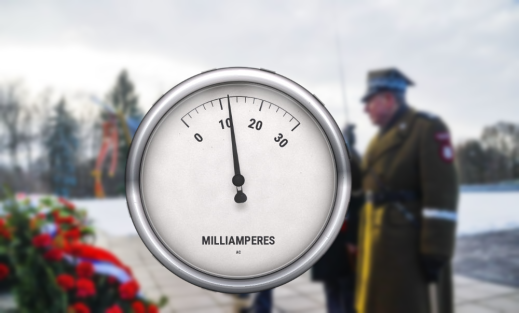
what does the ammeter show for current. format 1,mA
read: 12,mA
